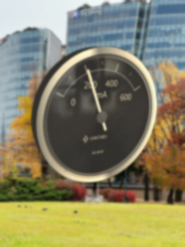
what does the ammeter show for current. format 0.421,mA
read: 200,mA
